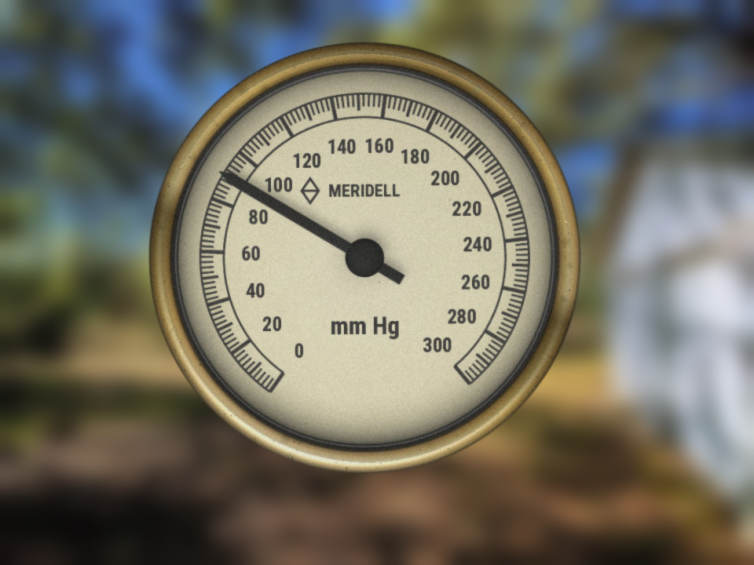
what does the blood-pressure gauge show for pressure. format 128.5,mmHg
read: 90,mmHg
